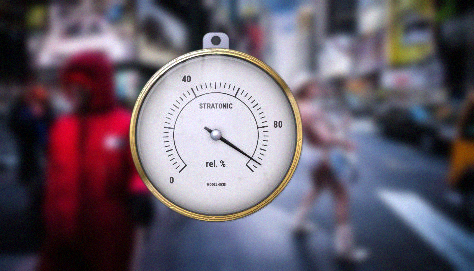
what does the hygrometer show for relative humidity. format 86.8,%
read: 96,%
